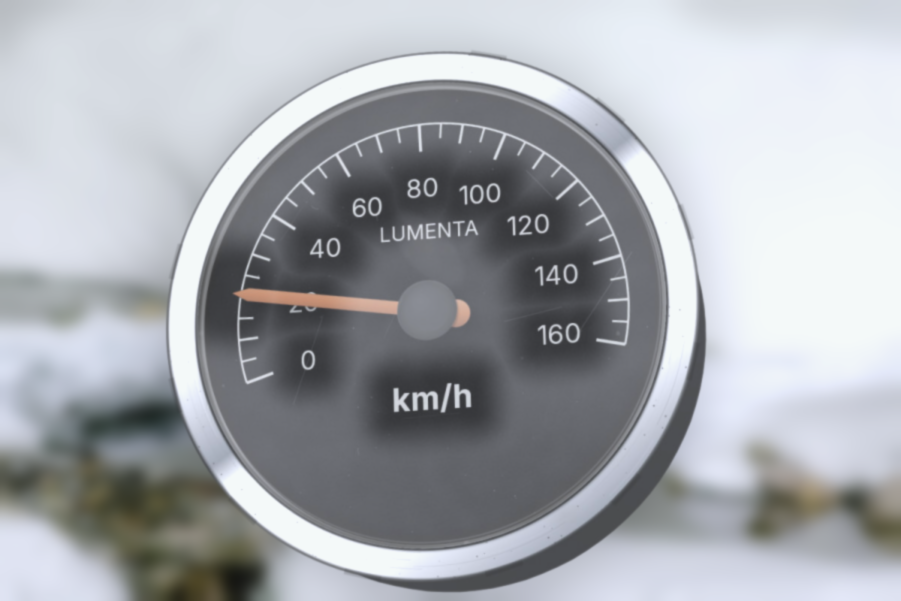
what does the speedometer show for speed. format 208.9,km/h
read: 20,km/h
